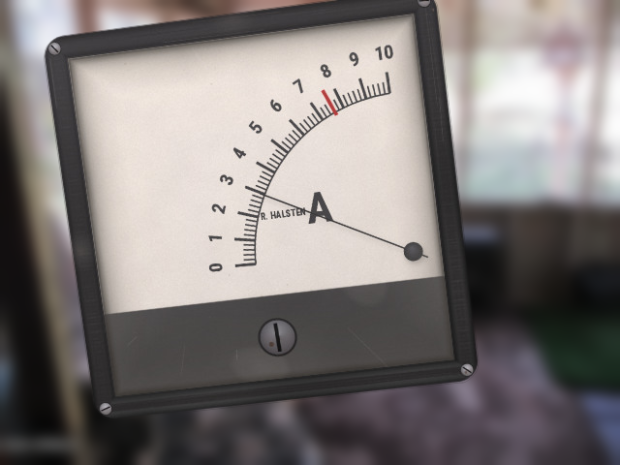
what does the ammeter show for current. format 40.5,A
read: 3,A
